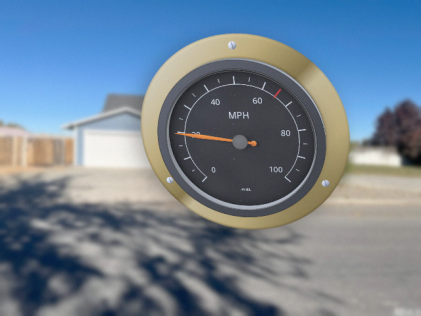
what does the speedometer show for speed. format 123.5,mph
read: 20,mph
